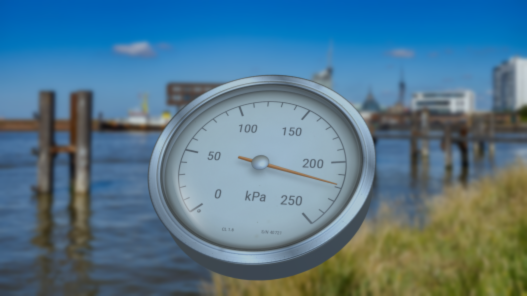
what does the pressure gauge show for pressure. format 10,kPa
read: 220,kPa
